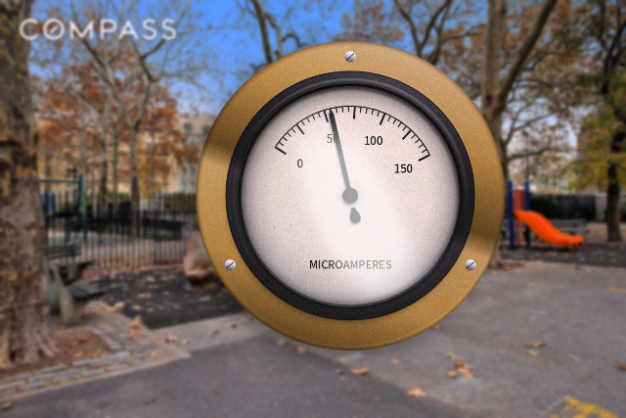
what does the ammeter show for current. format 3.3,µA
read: 55,µA
